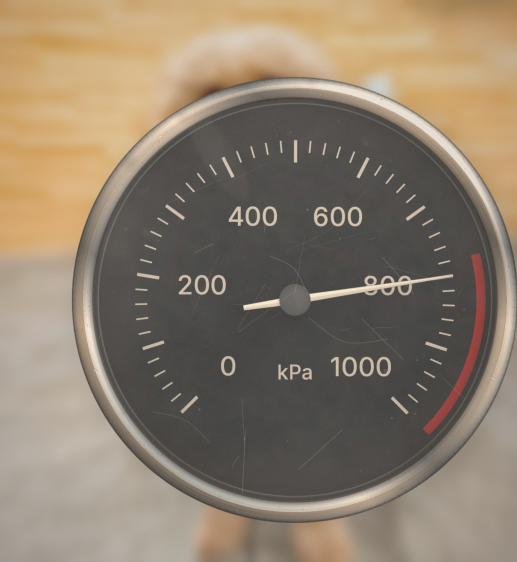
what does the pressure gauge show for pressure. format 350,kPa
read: 800,kPa
